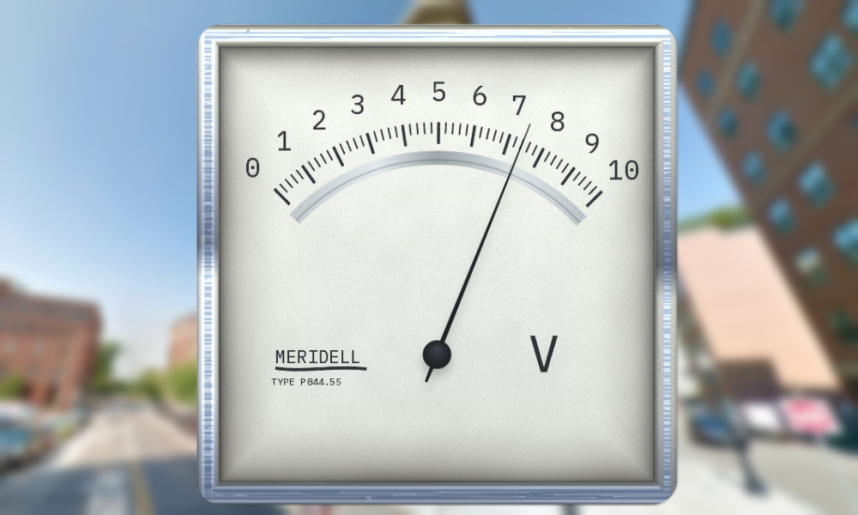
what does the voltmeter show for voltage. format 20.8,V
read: 7.4,V
